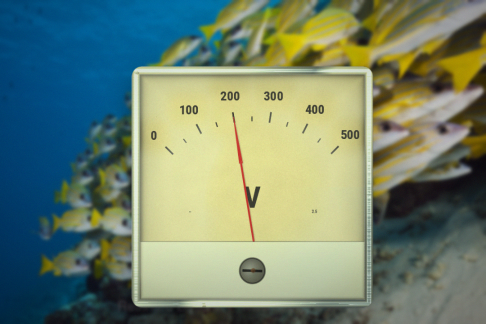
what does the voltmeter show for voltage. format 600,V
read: 200,V
